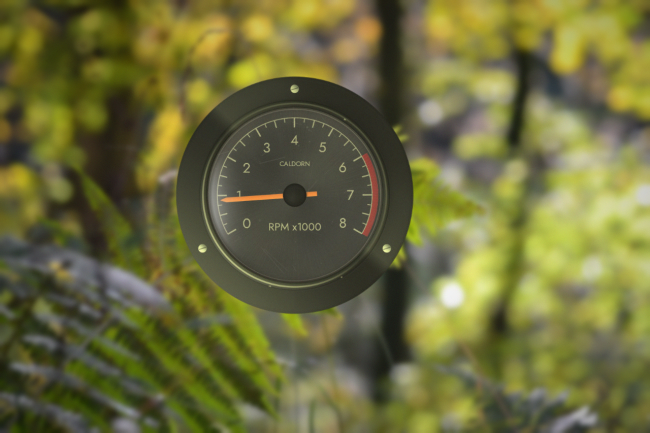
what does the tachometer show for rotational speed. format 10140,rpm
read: 875,rpm
